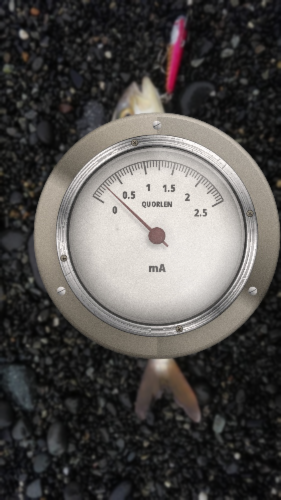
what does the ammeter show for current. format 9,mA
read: 0.25,mA
